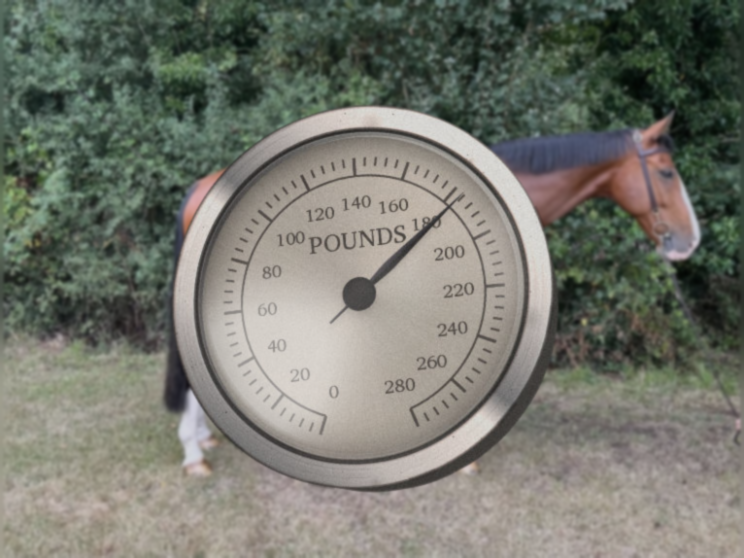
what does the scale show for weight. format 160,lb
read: 184,lb
